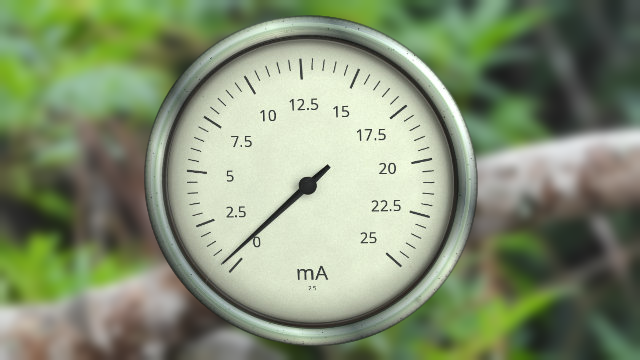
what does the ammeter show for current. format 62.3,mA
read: 0.5,mA
